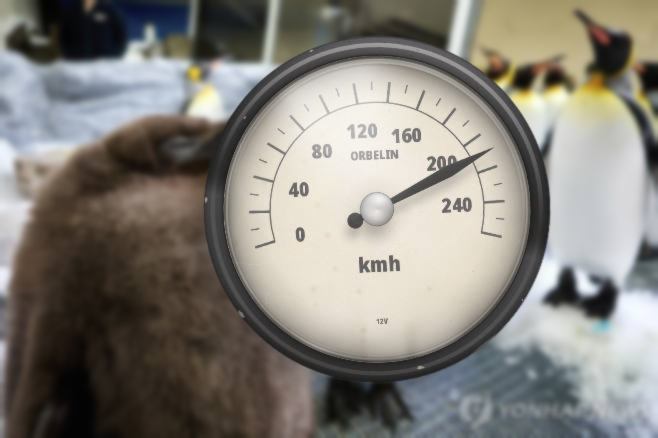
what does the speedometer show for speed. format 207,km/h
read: 210,km/h
